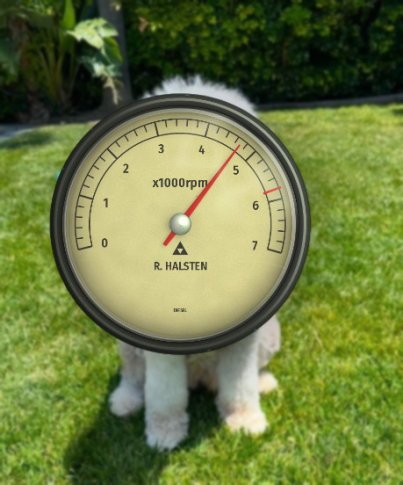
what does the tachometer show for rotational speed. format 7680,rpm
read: 4700,rpm
